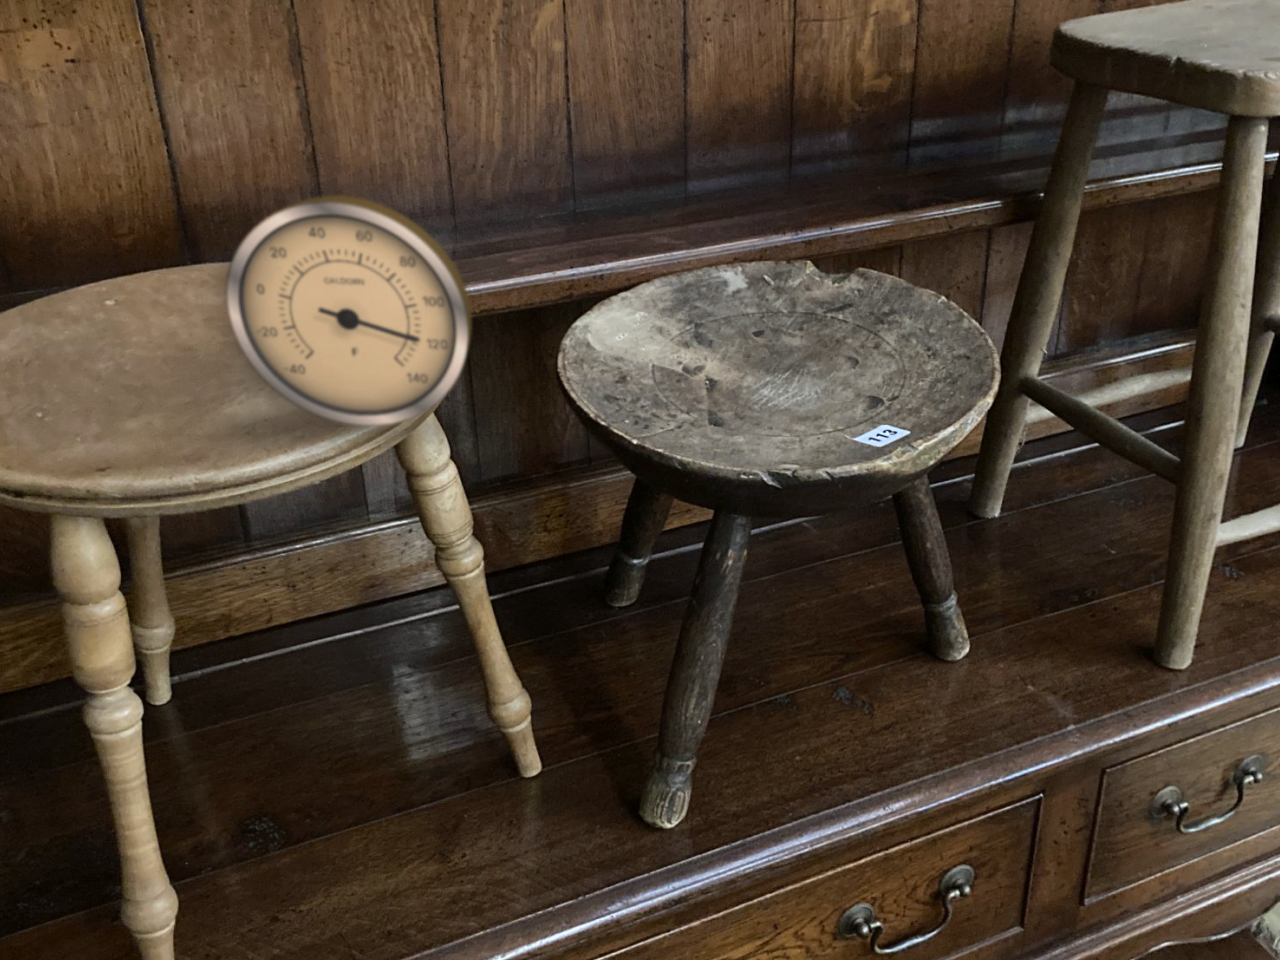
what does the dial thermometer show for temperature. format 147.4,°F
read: 120,°F
